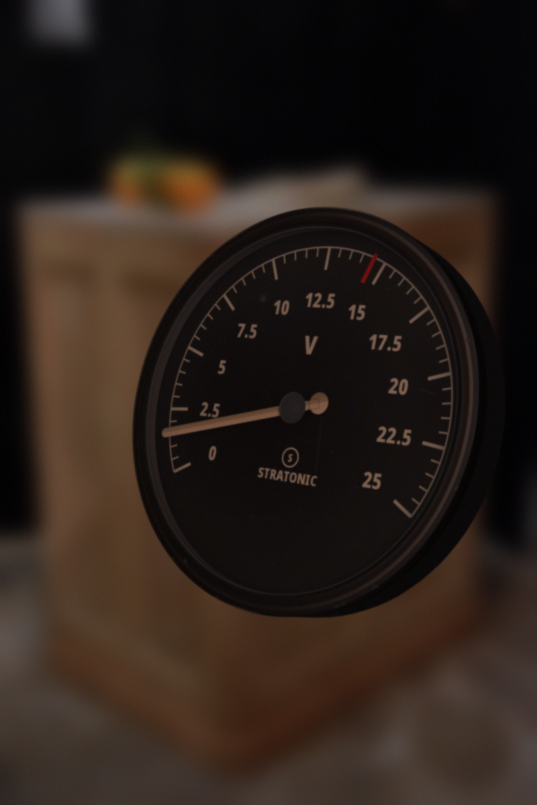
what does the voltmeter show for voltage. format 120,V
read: 1.5,V
